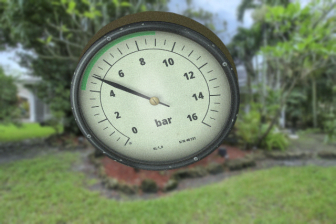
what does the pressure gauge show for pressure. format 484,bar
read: 5,bar
